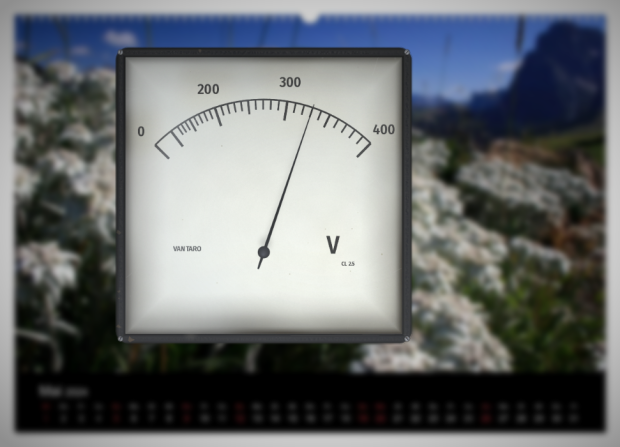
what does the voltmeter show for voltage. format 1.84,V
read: 330,V
